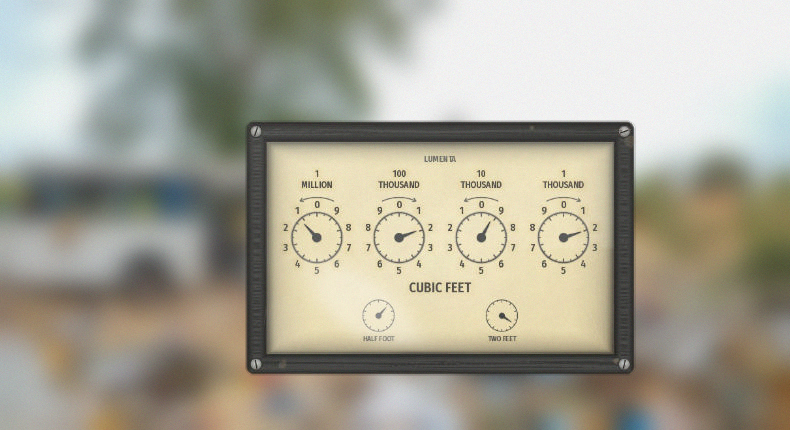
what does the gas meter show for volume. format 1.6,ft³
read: 119200,ft³
